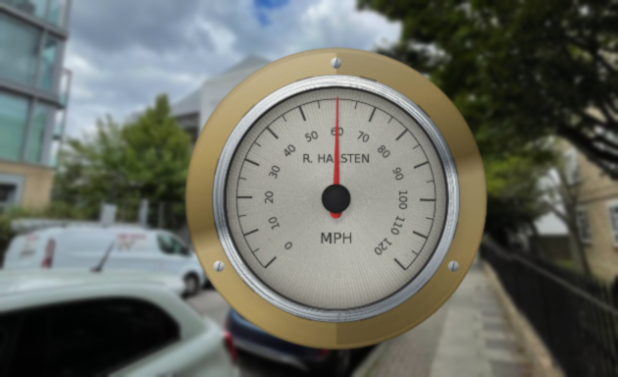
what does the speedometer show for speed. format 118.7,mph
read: 60,mph
